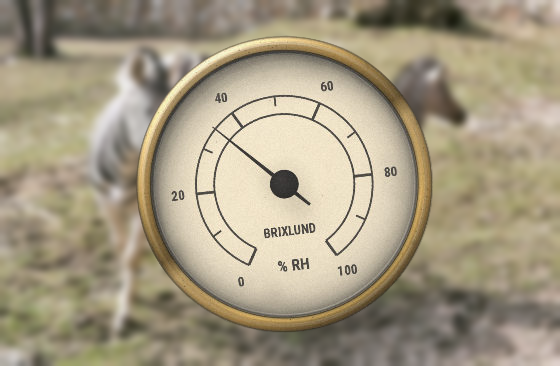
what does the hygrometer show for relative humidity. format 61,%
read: 35,%
